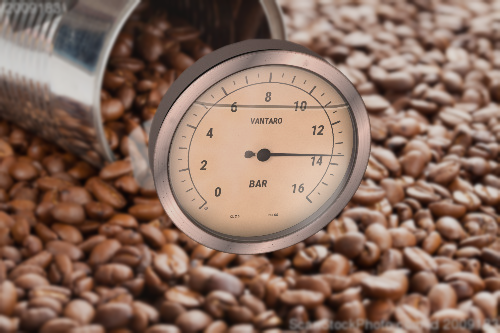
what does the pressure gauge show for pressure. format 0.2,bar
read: 13.5,bar
